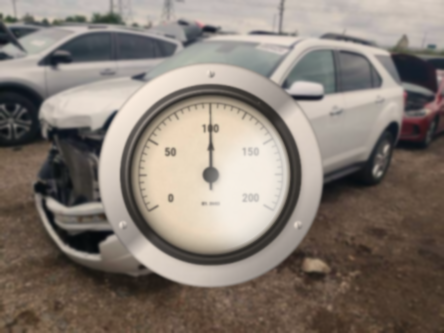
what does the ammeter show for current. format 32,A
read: 100,A
